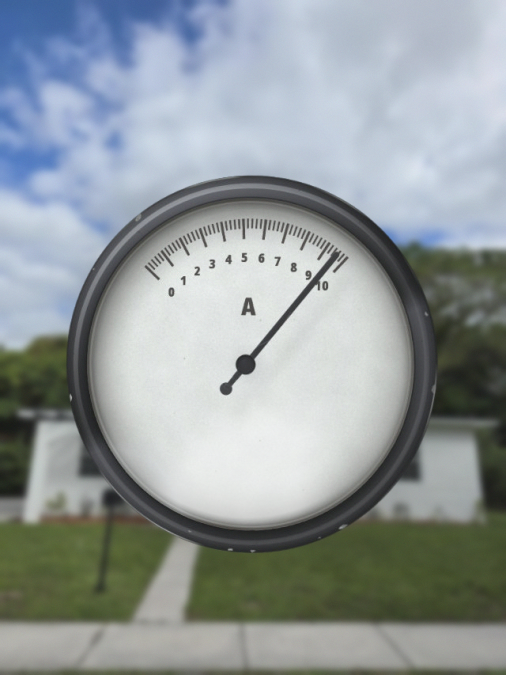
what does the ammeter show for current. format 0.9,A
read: 9.6,A
